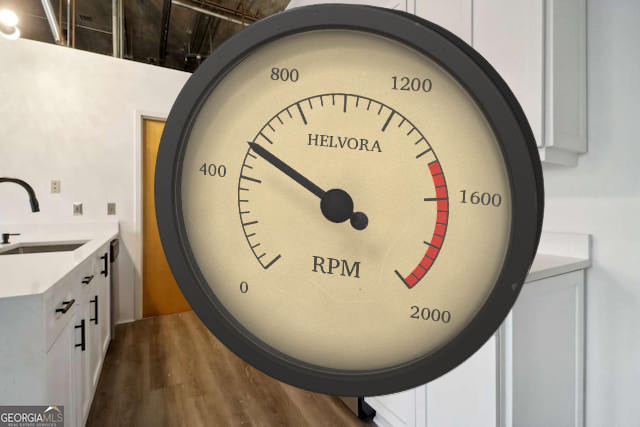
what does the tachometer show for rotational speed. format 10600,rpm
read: 550,rpm
